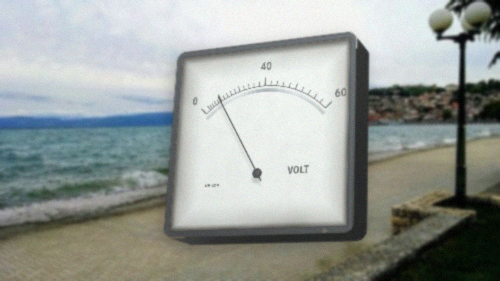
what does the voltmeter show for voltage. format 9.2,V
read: 20,V
